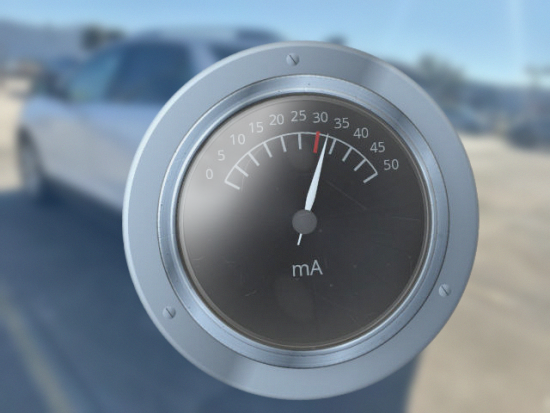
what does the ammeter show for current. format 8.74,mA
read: 32.5,mA
